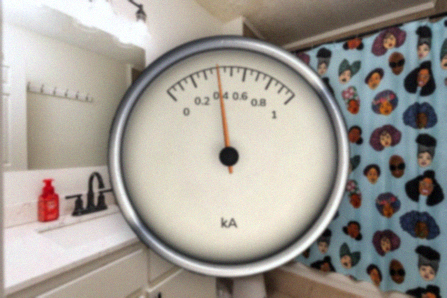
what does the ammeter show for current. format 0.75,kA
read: 0.4,kA
